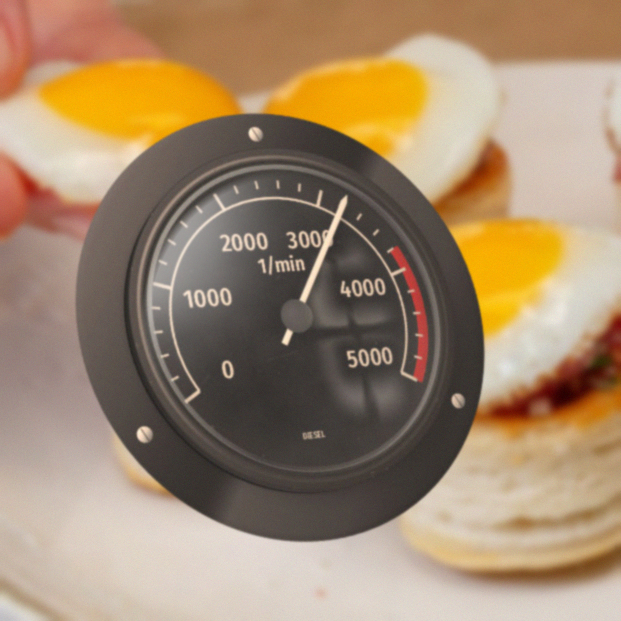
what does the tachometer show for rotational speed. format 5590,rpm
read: 3200,rpm
